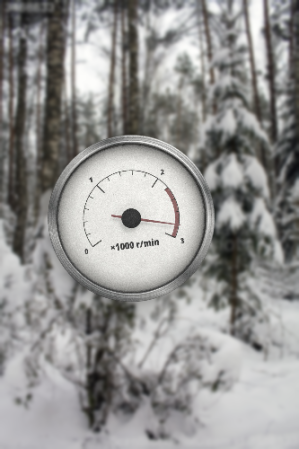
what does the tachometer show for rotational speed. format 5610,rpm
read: 2800,rpm
